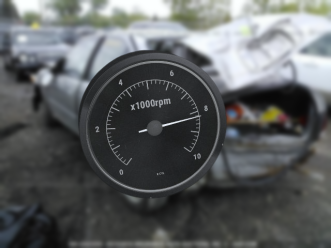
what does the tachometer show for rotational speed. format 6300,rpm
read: 8200,rpm
